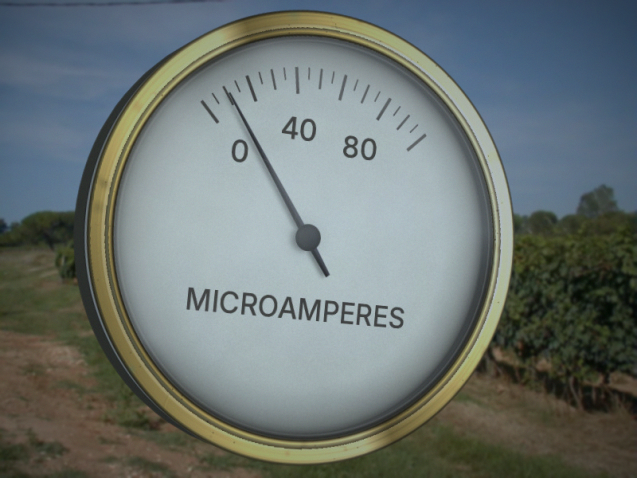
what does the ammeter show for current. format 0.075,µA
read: 10,µA
